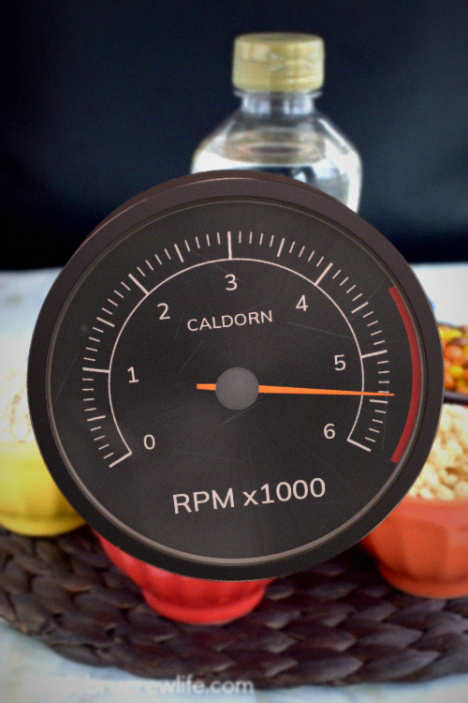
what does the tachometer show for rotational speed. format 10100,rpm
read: 5400,rpm
